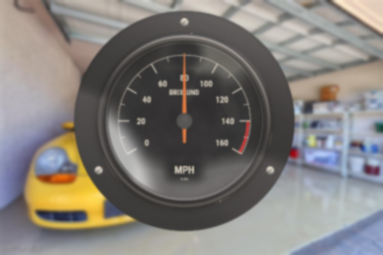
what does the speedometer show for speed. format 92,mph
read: 80,mph
